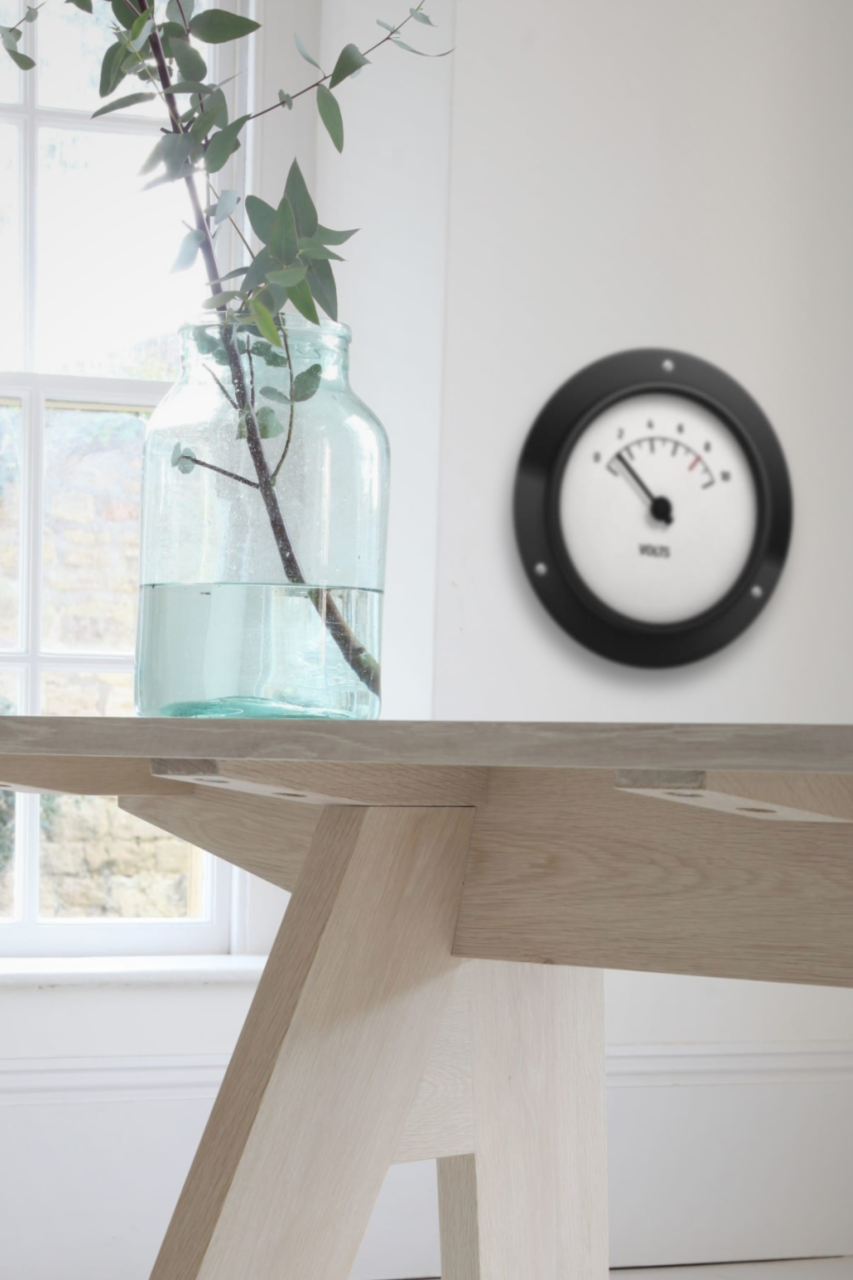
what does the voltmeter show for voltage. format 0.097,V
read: 1,V
